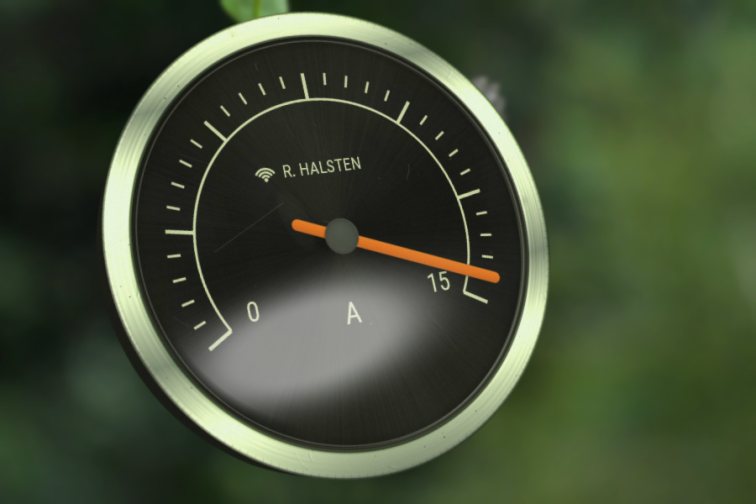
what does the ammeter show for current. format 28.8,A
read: 14.5,A
